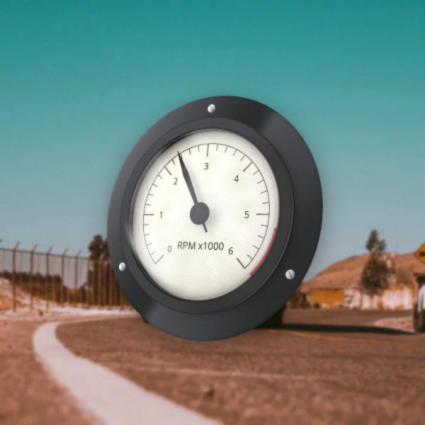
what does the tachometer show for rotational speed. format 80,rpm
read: 2400,rpm
